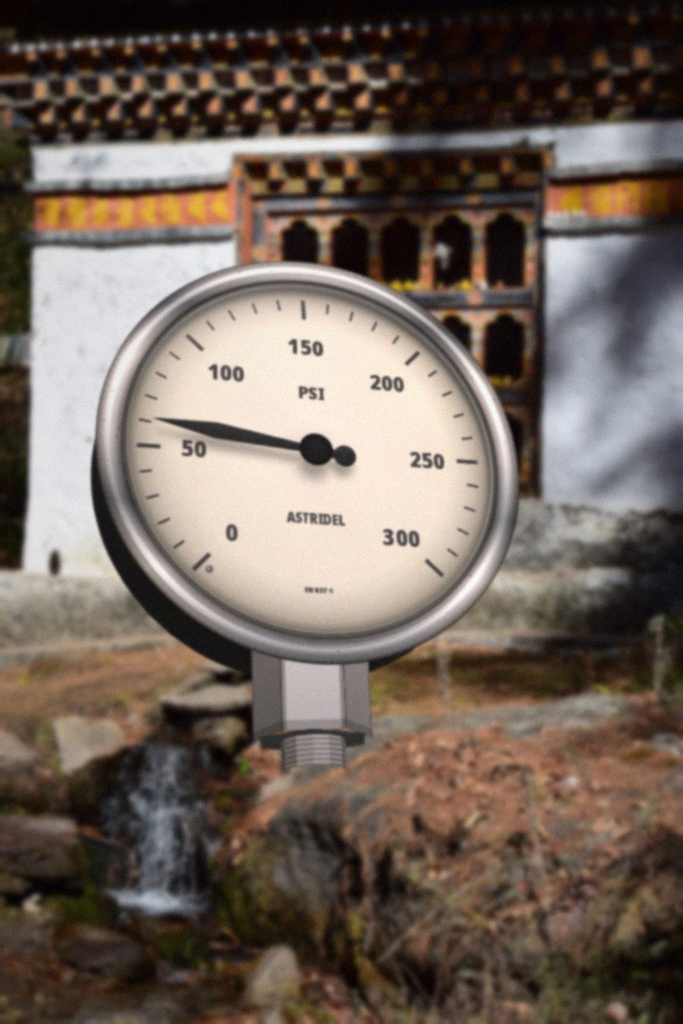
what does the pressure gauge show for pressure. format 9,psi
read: 60,psi
